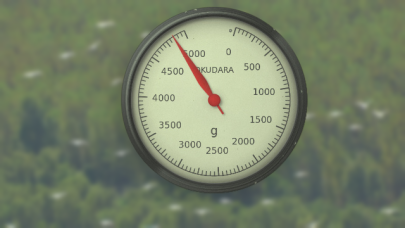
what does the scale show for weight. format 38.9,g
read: 4850,g
